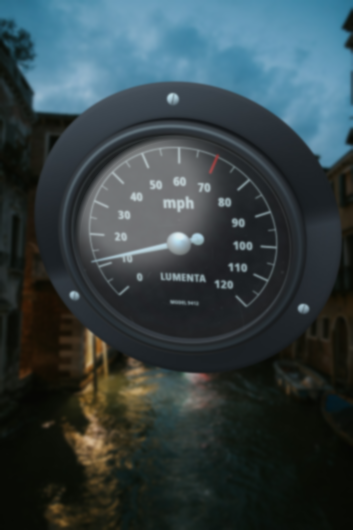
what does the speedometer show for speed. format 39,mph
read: 12.5,mph
